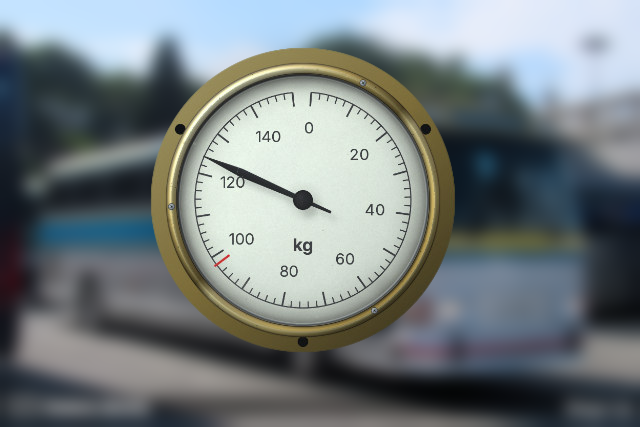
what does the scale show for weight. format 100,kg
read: 124,kg
